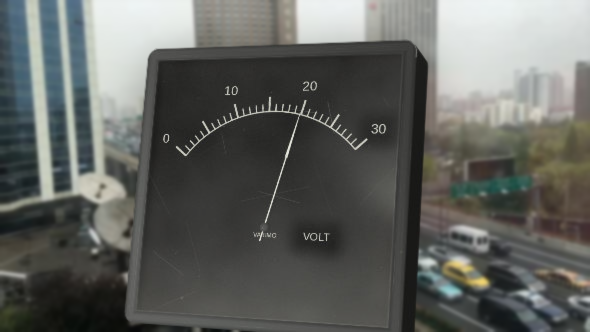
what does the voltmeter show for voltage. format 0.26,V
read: 20,V
